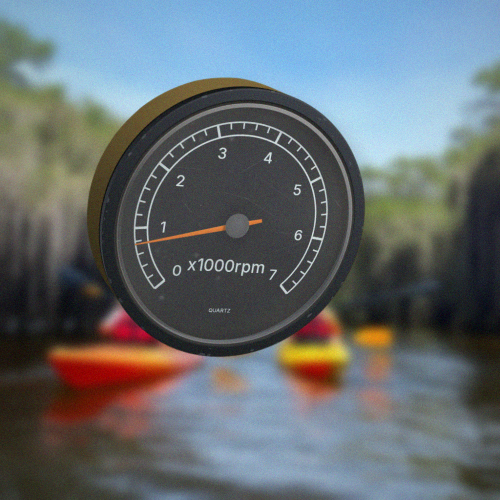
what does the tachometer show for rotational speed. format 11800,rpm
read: 800,rpm
